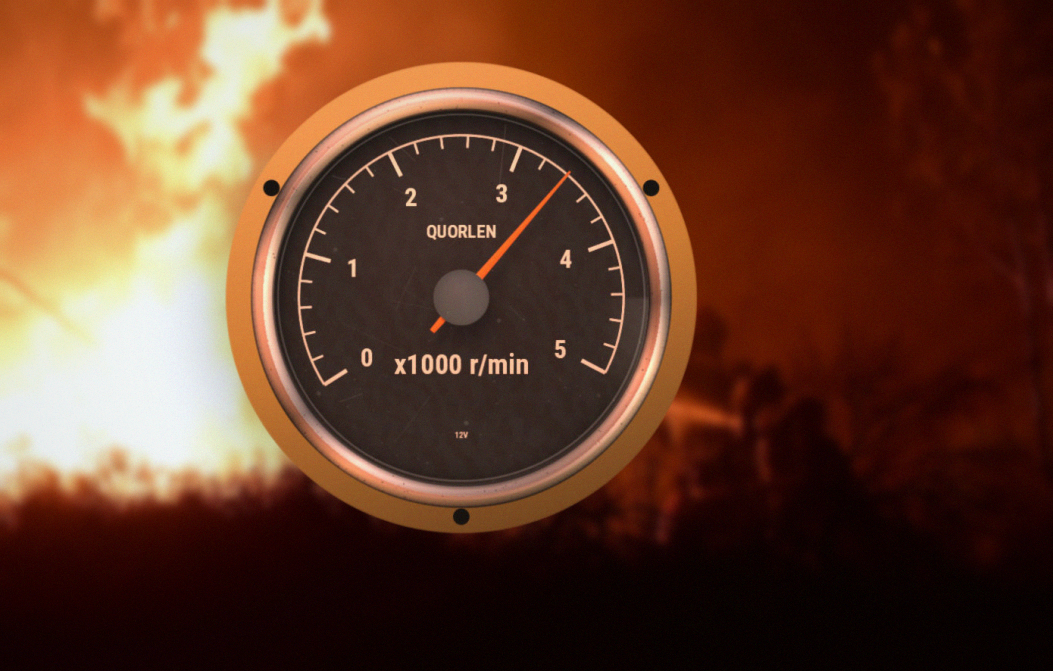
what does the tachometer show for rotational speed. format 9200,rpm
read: 3400,rpm
